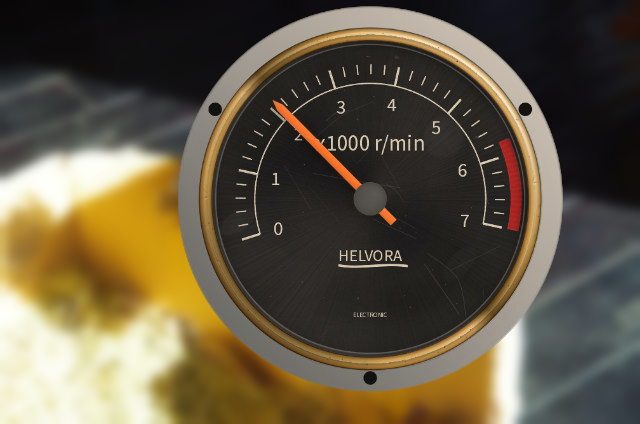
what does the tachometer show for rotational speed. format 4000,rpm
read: 2100,rpm
